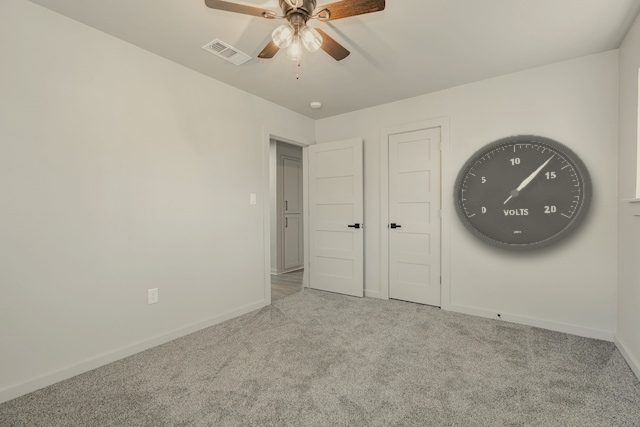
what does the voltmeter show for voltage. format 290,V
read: 13.5,V
